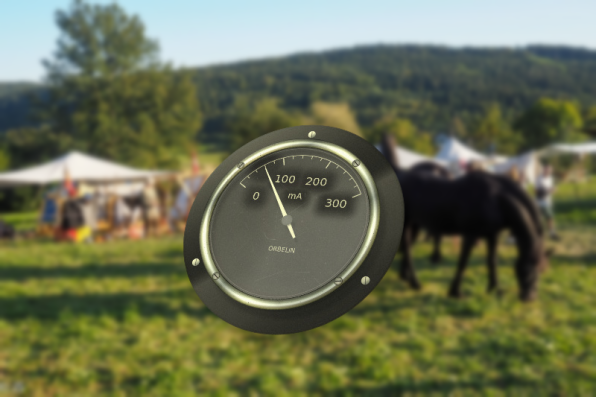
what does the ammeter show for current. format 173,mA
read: 60,mA
